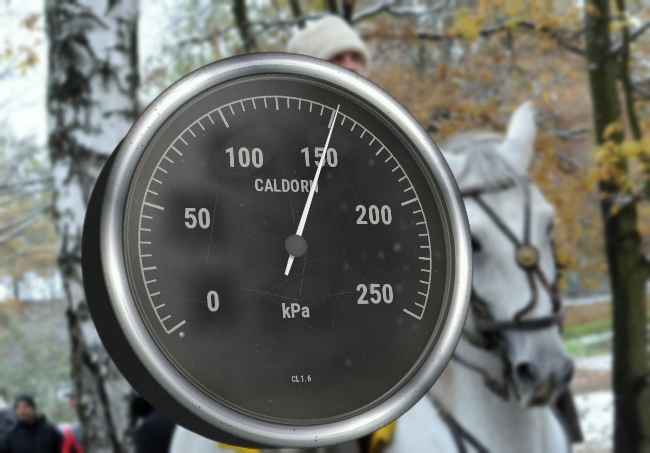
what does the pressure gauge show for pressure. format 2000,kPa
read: 150,kPa
